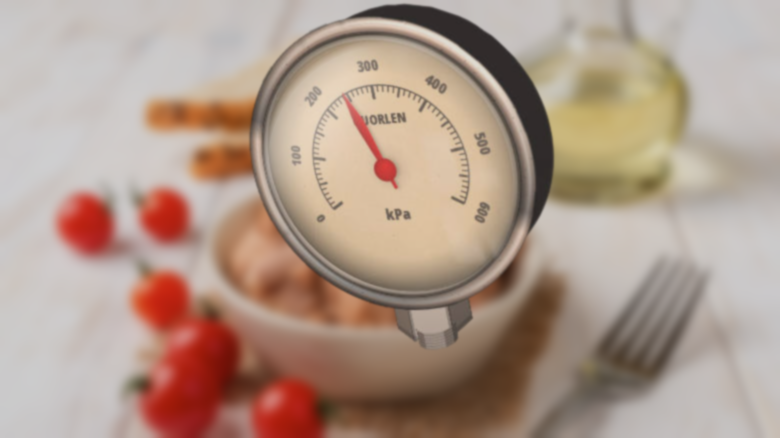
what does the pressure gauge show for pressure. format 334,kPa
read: 250,kPa
